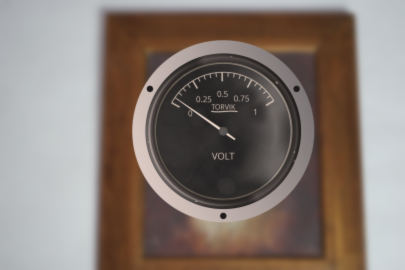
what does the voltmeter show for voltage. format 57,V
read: 0.05,V
